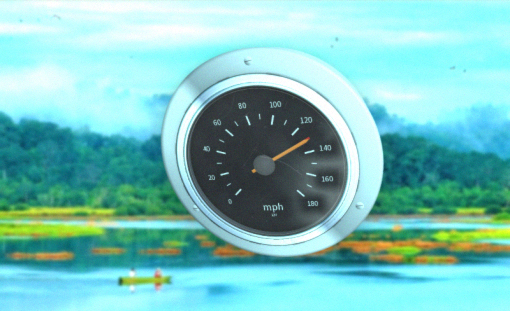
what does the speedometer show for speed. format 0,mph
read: 130,mph
